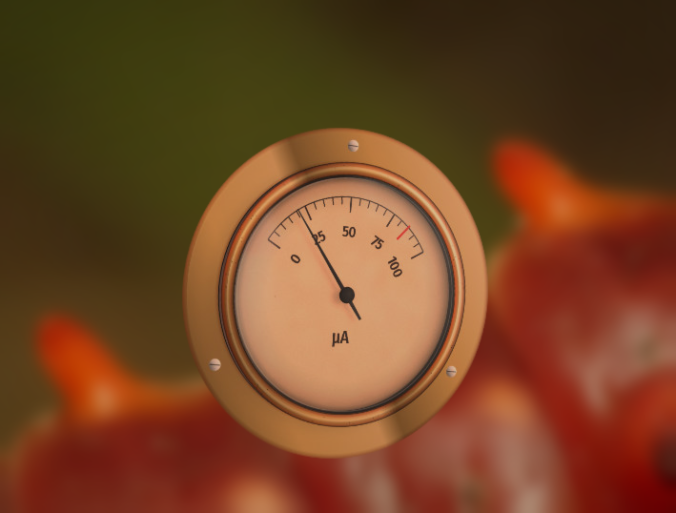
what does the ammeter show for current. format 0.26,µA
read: 20,µA
